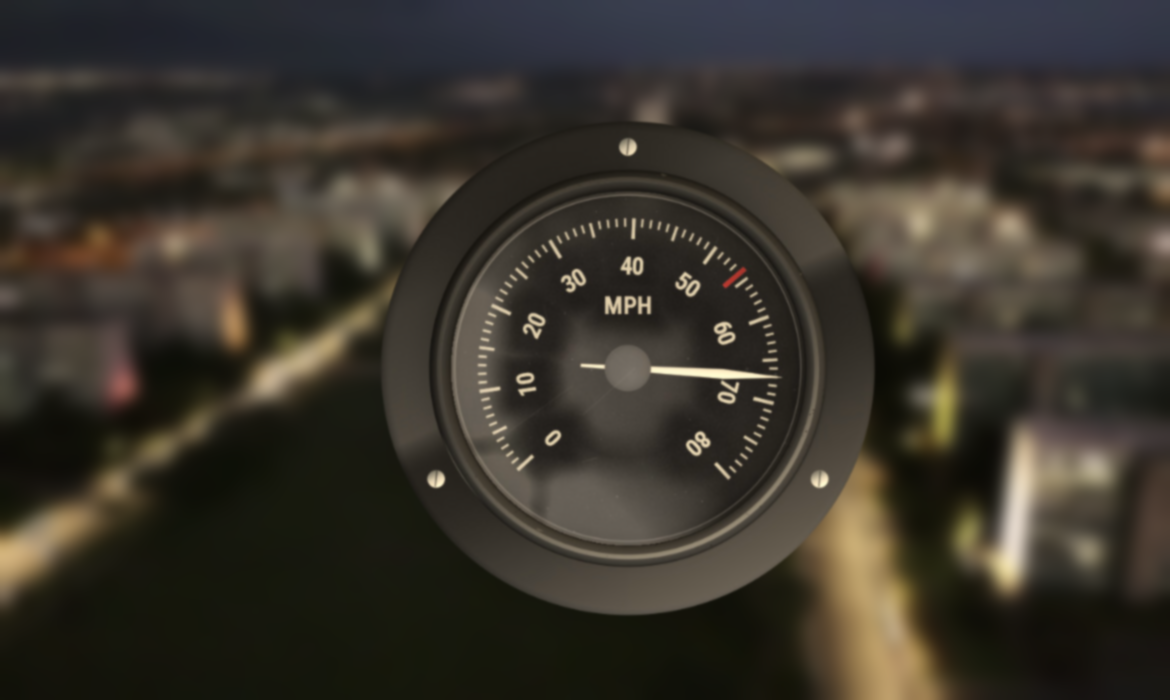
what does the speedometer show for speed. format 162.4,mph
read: 67,mph
